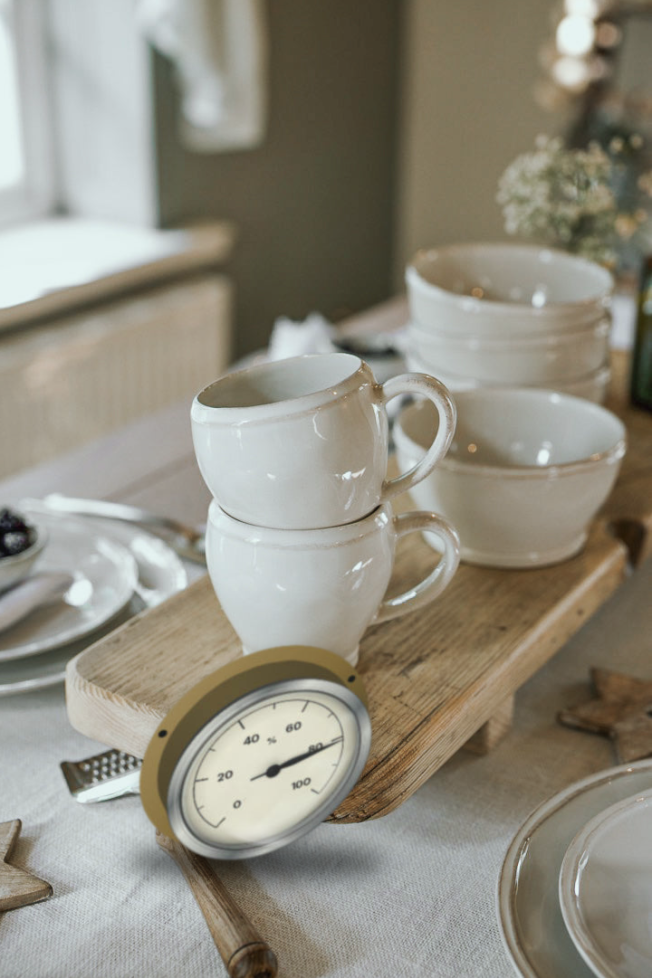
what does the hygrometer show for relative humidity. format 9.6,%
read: 80,%
